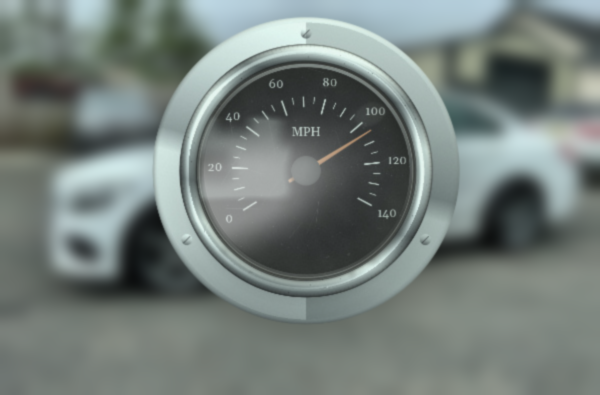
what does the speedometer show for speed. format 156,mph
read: 105,mph
